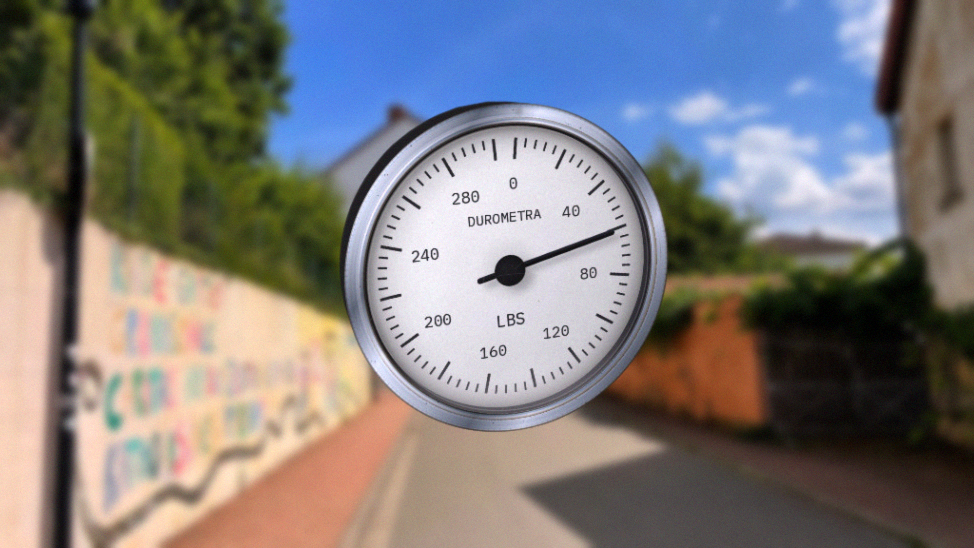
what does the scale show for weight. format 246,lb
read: 60,lb
